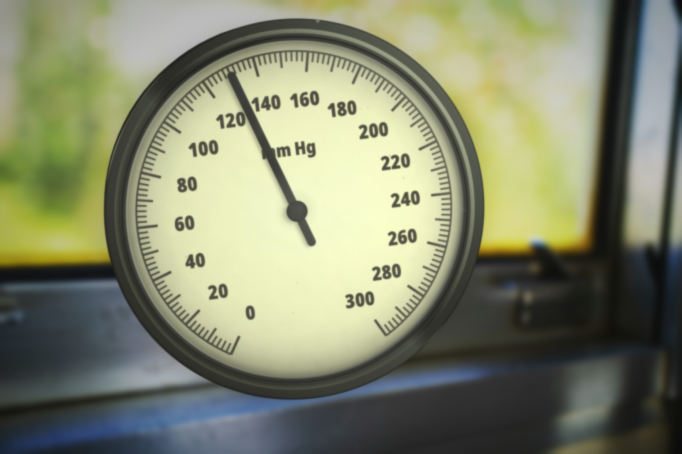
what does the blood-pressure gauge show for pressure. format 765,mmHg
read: 130,mmHg
